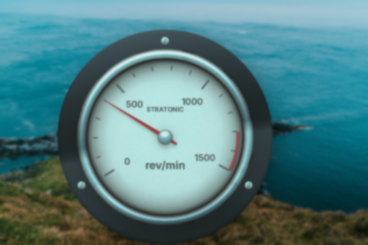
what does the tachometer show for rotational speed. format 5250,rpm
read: 400,rpm
